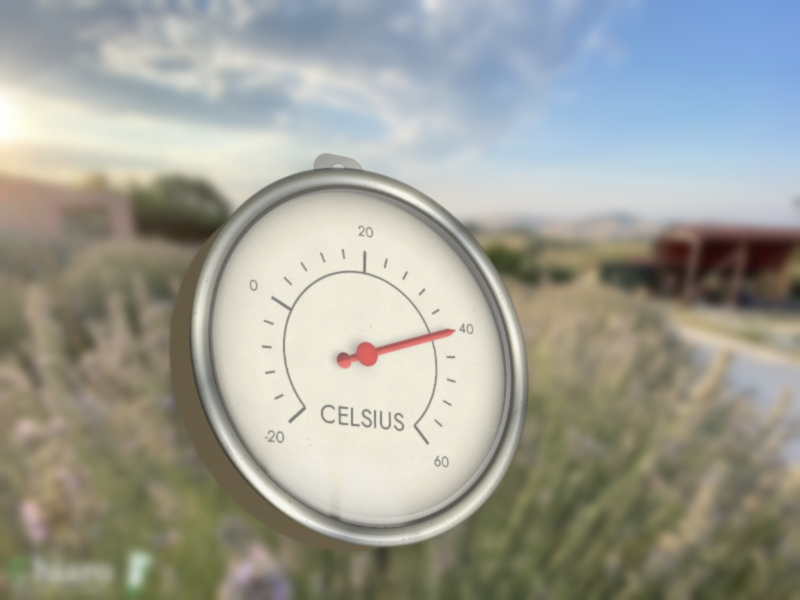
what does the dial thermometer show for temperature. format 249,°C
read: 40,°C
